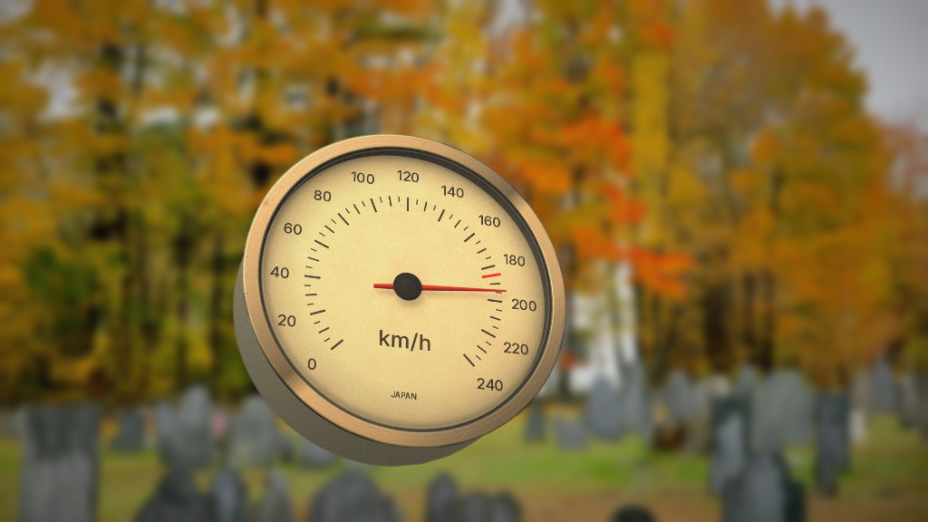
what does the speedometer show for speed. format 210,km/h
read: 195,km/h
